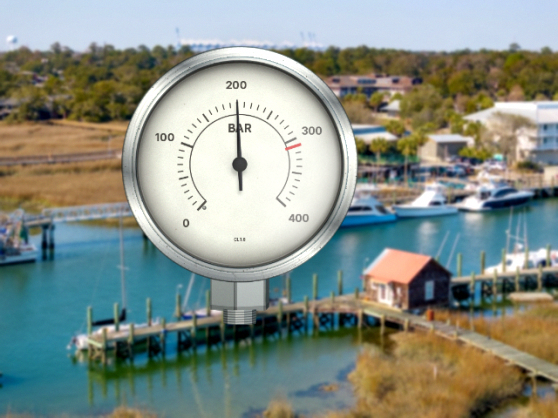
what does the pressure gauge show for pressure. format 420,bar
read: 200,bar
